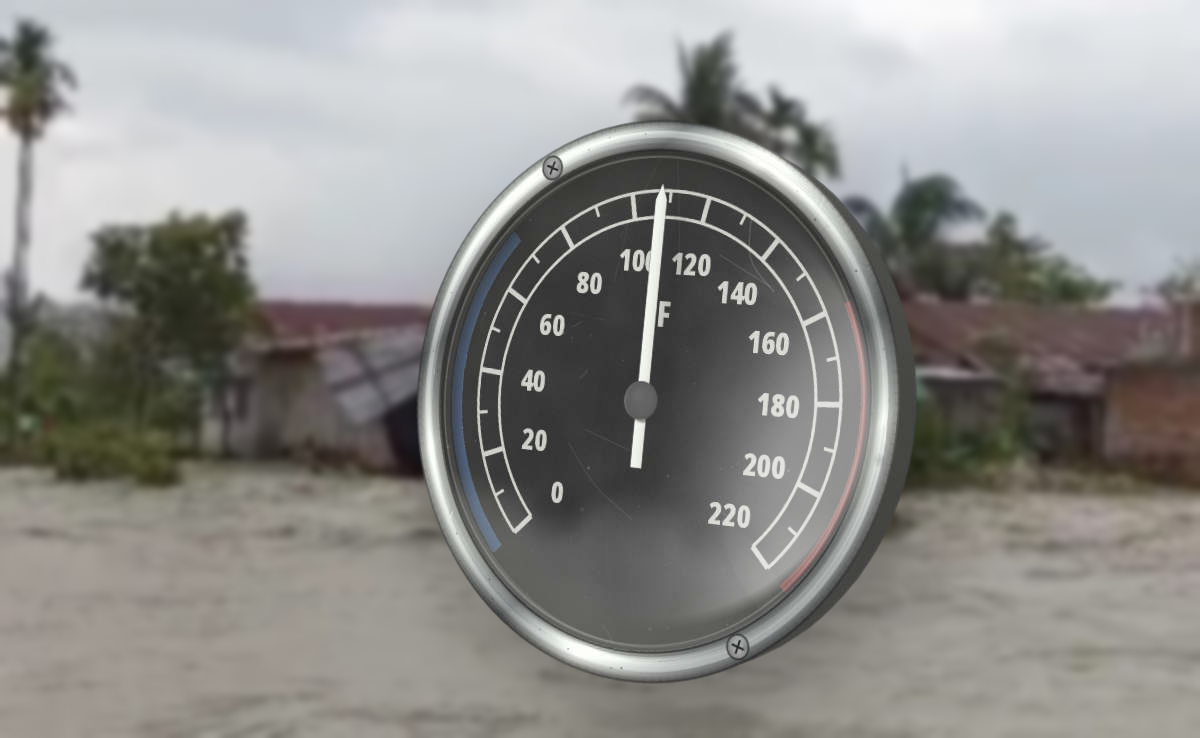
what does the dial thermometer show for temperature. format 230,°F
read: 110,°F
